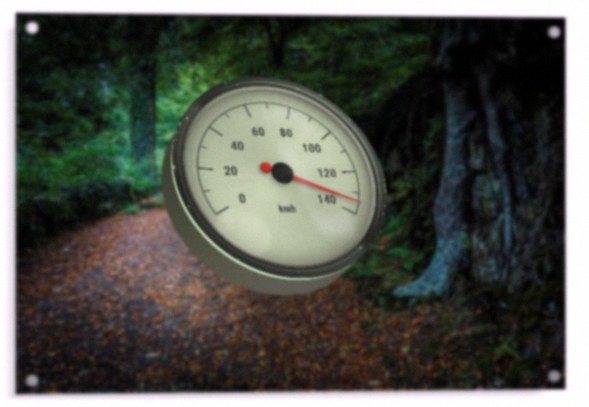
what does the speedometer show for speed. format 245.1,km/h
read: 135,km/h
